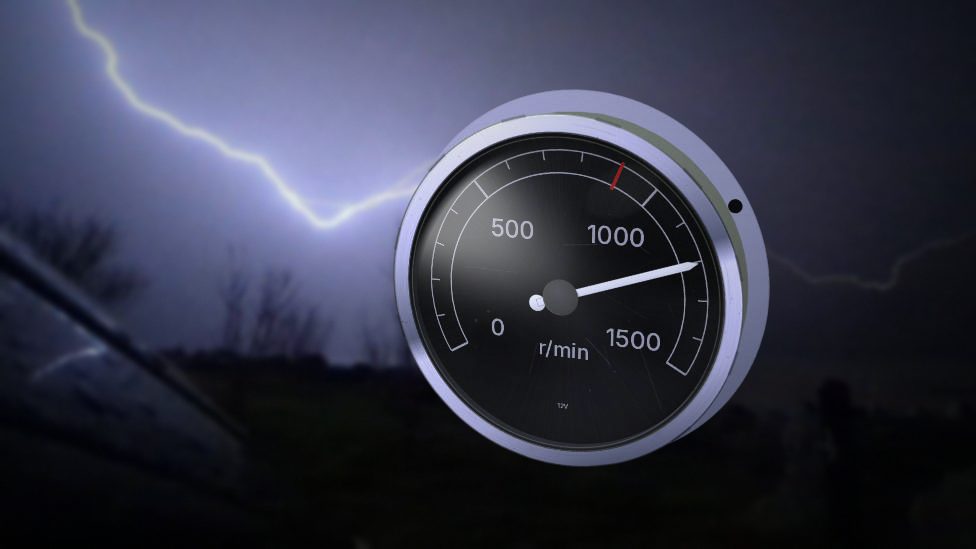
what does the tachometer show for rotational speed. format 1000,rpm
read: 1200,rpm
